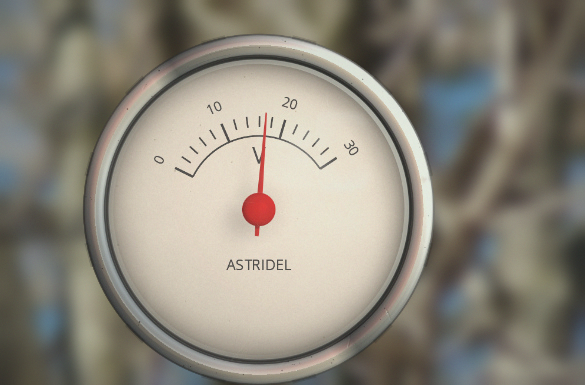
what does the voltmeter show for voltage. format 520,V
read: 17,V
